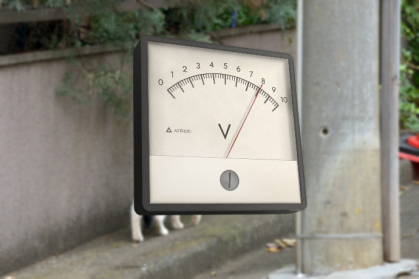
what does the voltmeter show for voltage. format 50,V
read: 8,V
